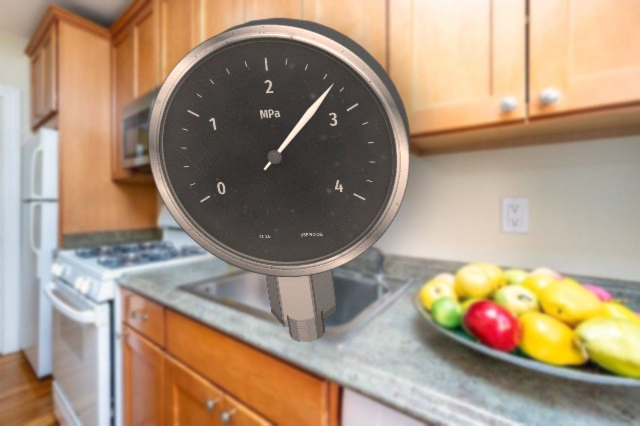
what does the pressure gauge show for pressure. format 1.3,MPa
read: 2.7,MPa
